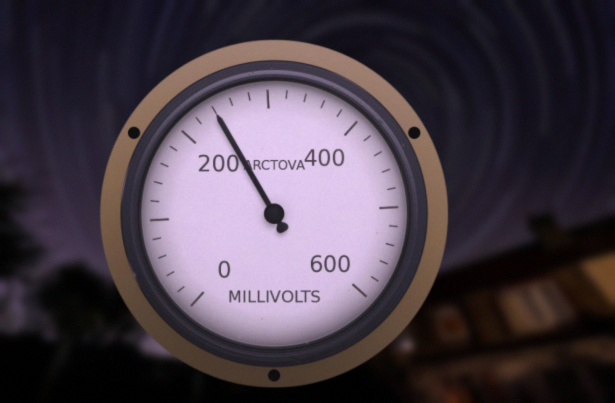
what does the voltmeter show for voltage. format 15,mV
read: 240,mV
